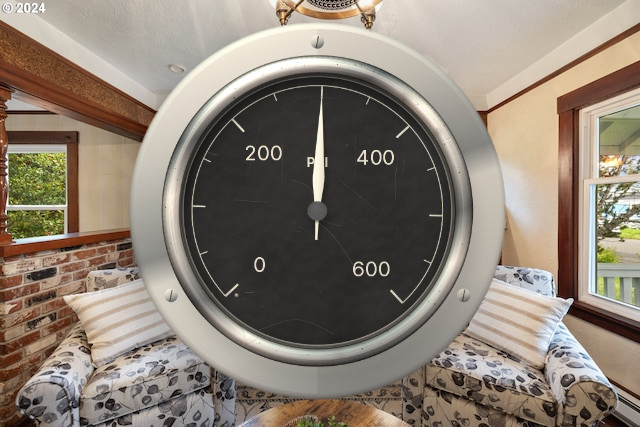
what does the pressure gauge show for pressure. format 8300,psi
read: 300,psi
